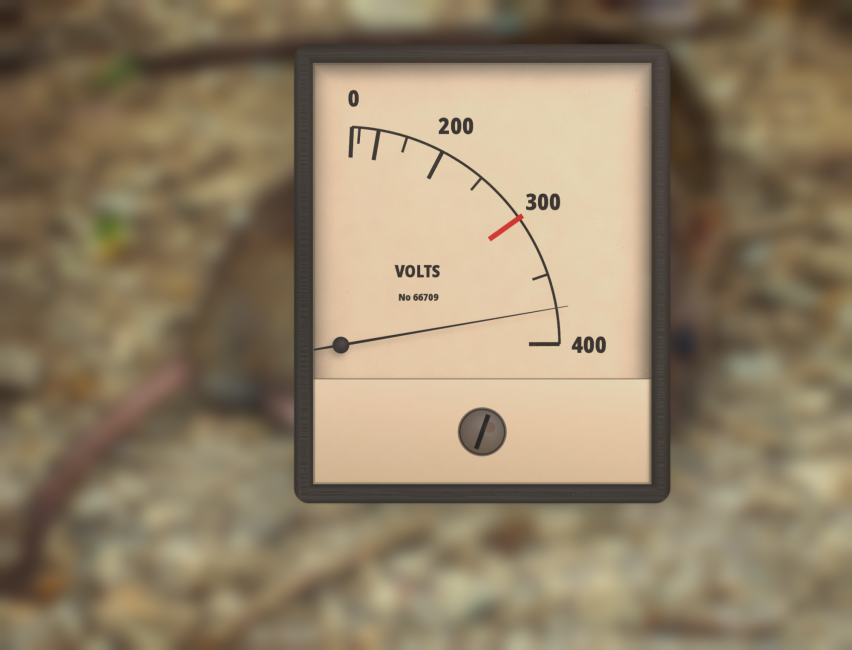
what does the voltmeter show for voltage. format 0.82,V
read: 375,V
